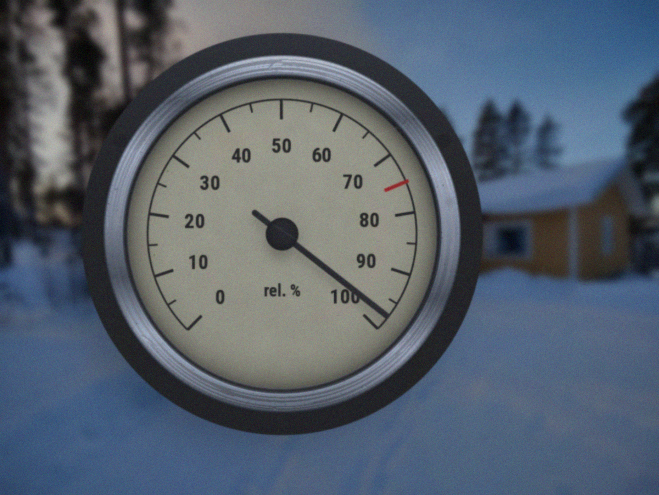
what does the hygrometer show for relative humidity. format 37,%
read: 97.5,%
